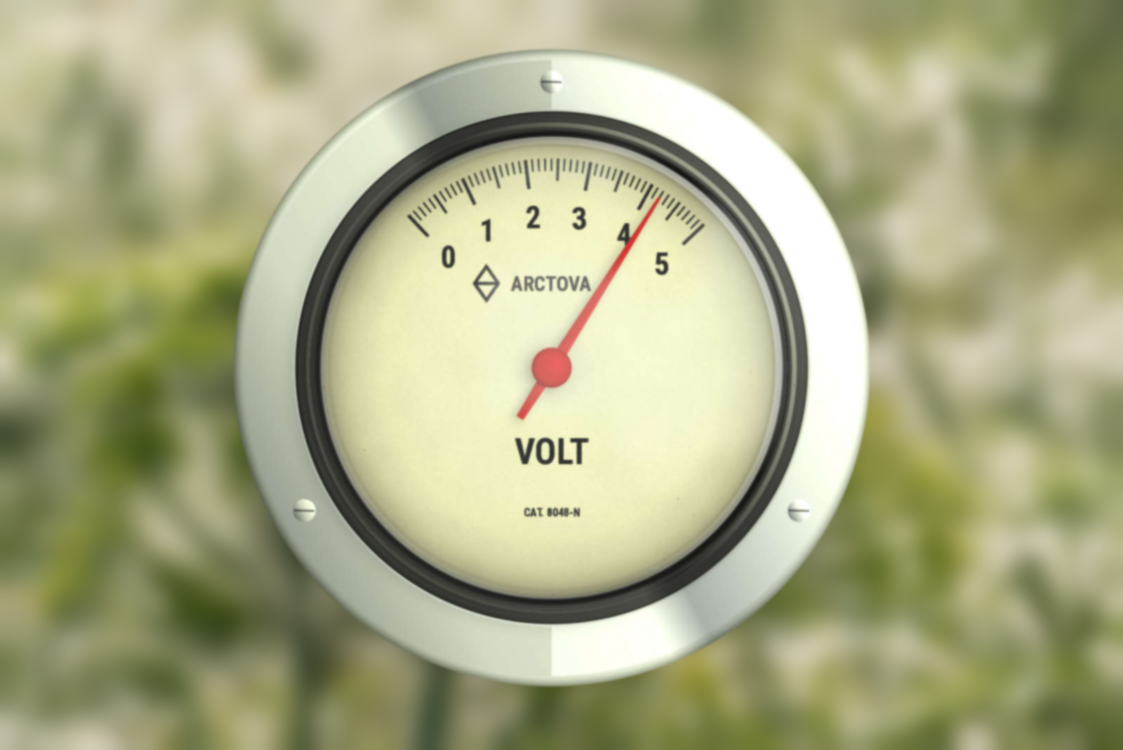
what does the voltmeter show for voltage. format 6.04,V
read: 4.2,V
